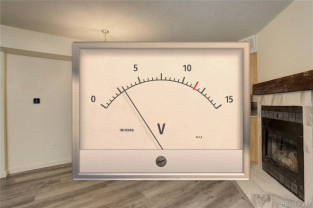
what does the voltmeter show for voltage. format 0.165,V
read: 3,V
